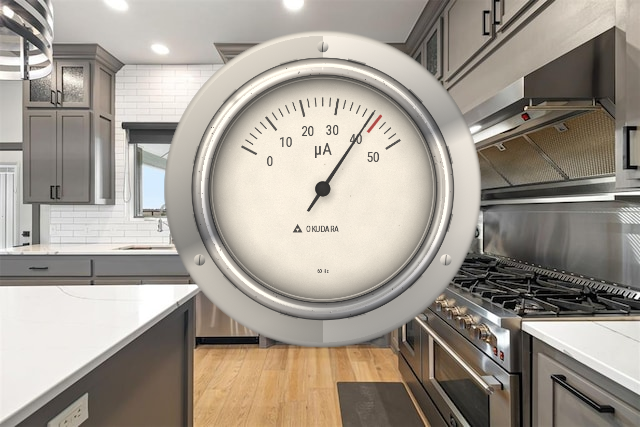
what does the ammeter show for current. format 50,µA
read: 40,µA
